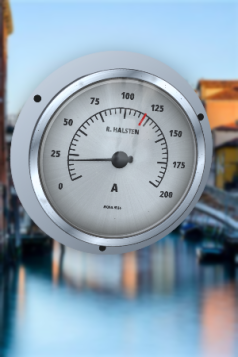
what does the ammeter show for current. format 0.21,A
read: 20,A
